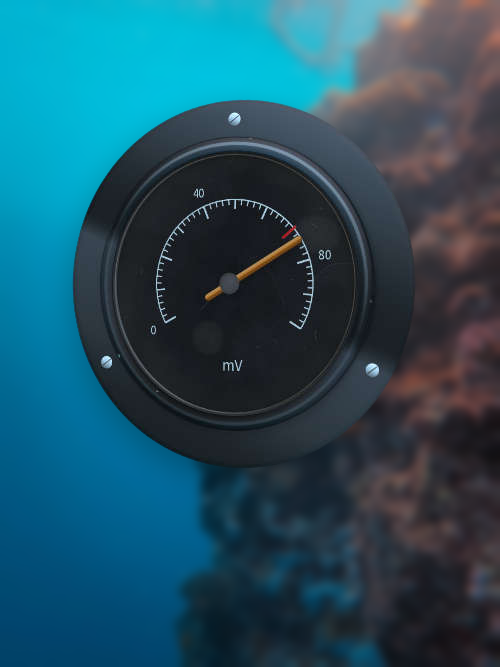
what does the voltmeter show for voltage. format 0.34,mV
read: 74,mV
